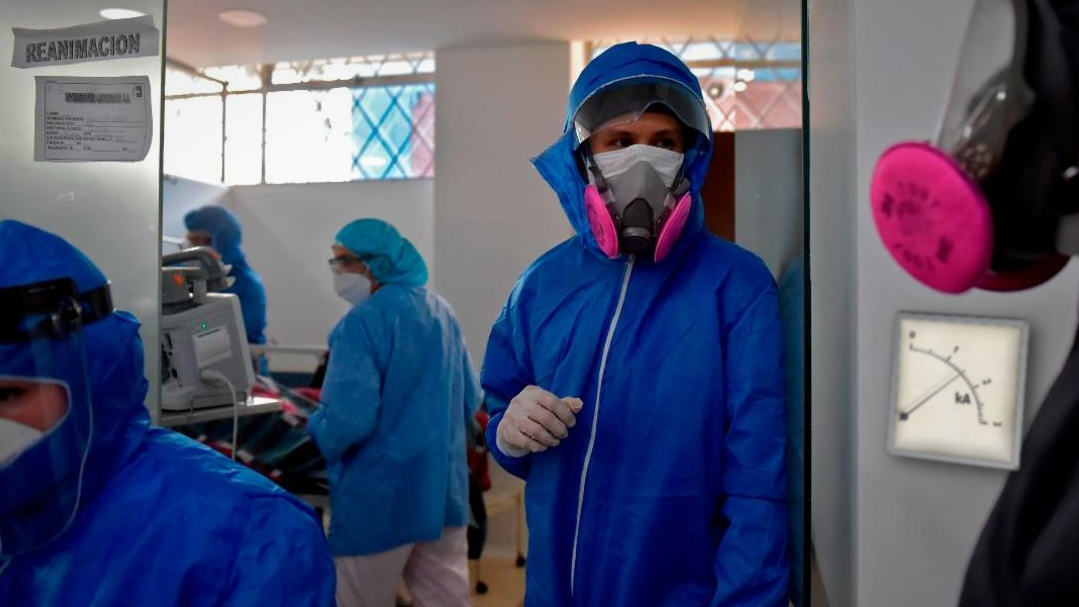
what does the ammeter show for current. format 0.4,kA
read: 1.5,kA
